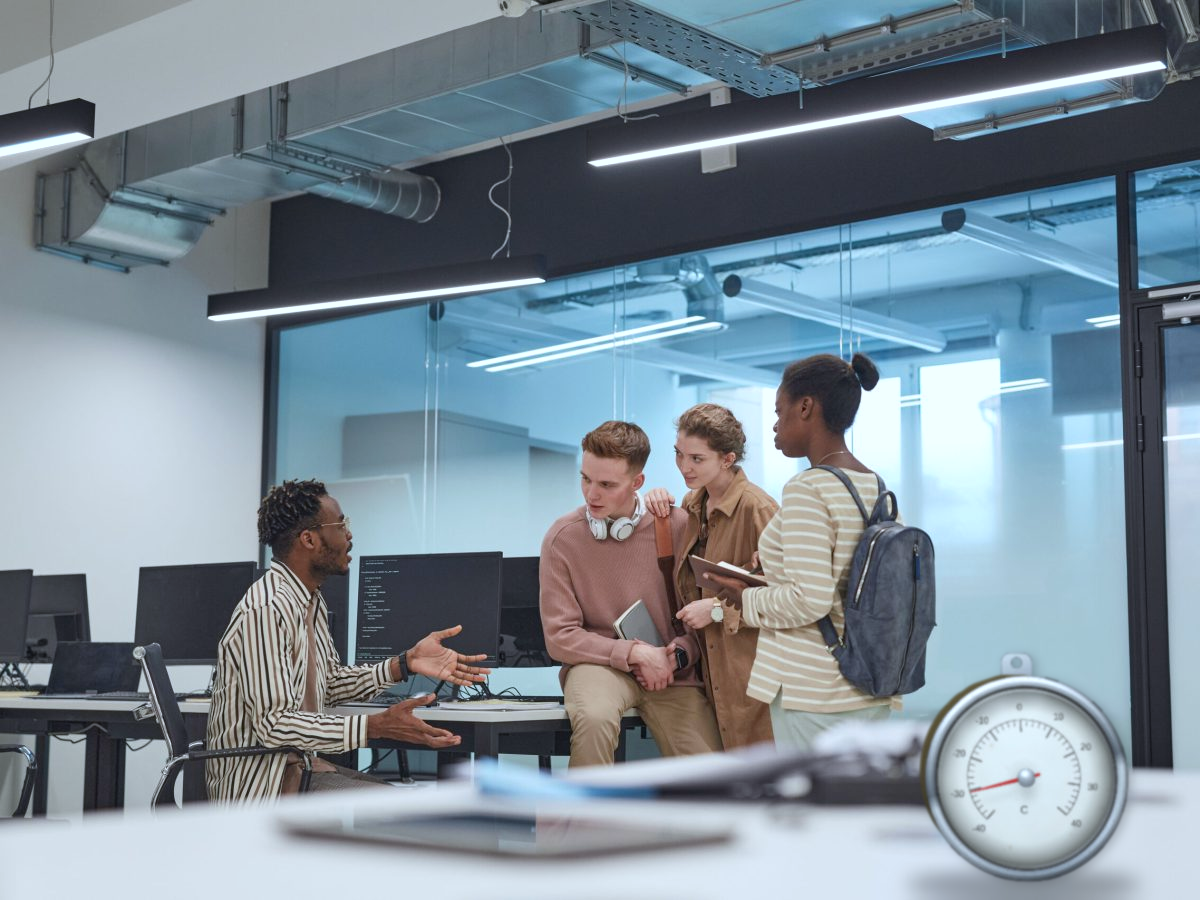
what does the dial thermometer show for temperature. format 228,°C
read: -30,°C
